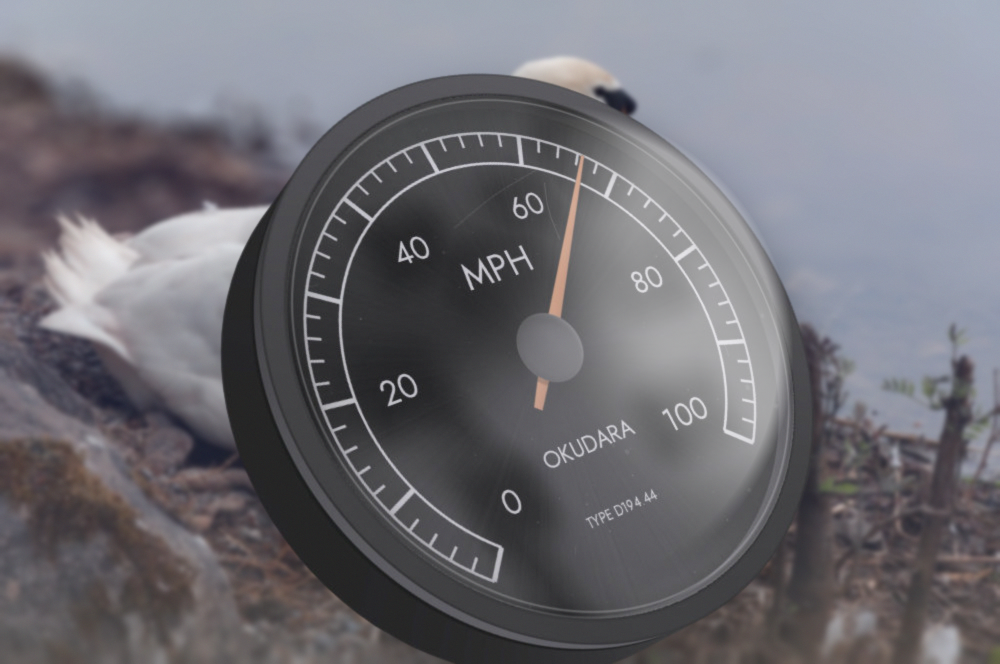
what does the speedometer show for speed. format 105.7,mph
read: 66,mph
